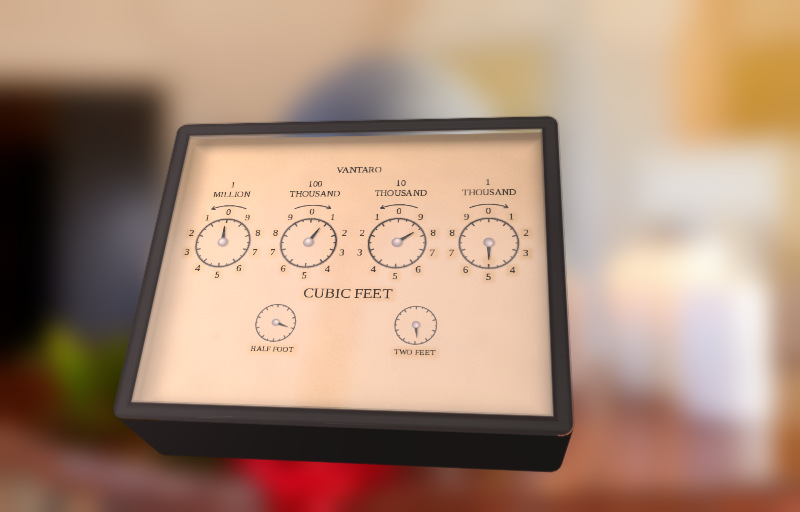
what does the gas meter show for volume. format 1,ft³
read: 8500,ft³
